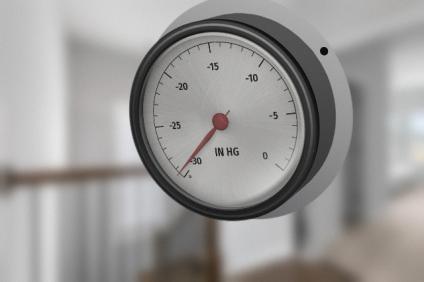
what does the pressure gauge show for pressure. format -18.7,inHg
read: -29.5,inHg
